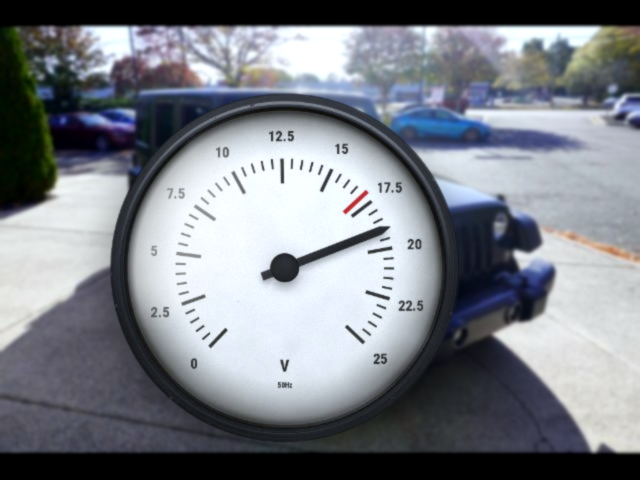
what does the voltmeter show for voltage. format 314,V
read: 19,V
